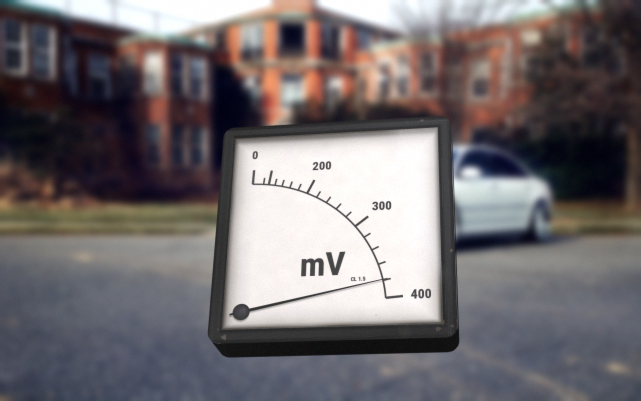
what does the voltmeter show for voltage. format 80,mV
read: 380,mV
